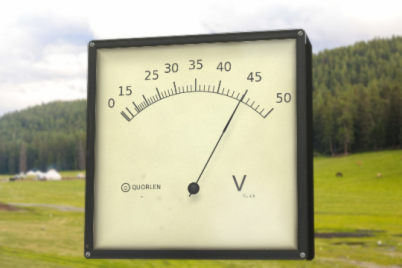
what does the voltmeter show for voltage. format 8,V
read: 45,V
